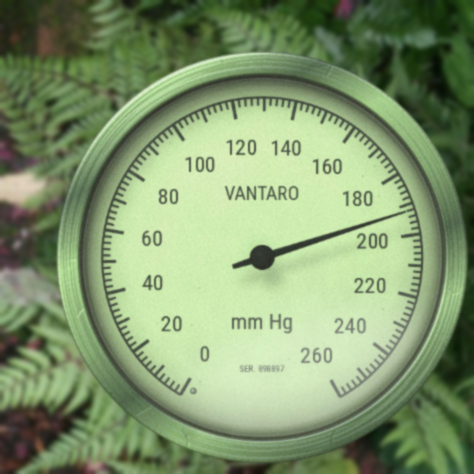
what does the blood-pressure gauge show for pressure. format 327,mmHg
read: 192,mmHg
